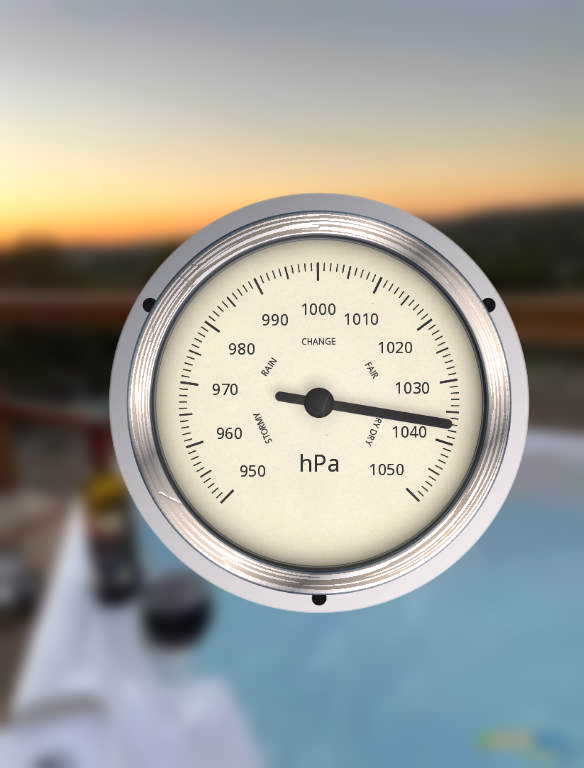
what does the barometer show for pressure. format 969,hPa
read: 1037,hPa
